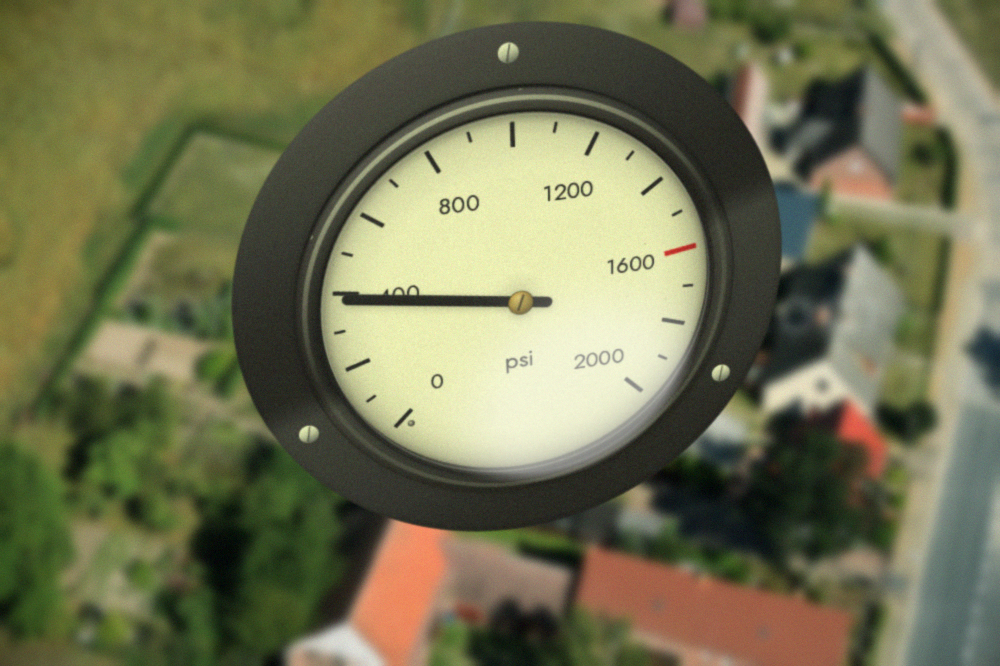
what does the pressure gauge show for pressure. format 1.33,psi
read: 400,psi
